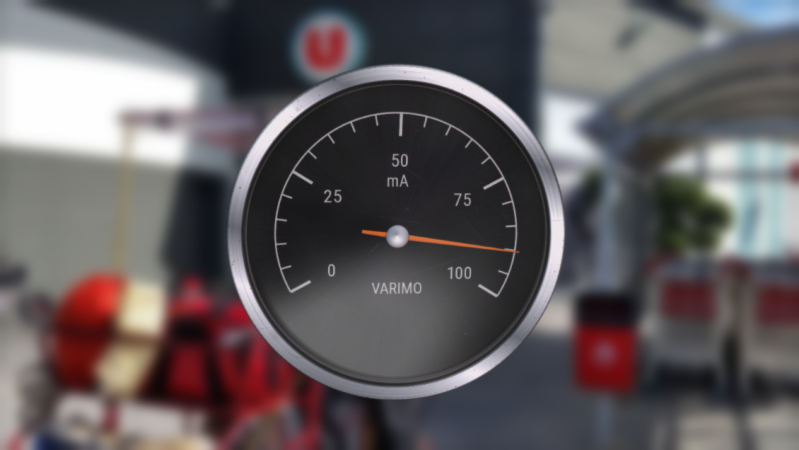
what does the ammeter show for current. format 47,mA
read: 90,mA
